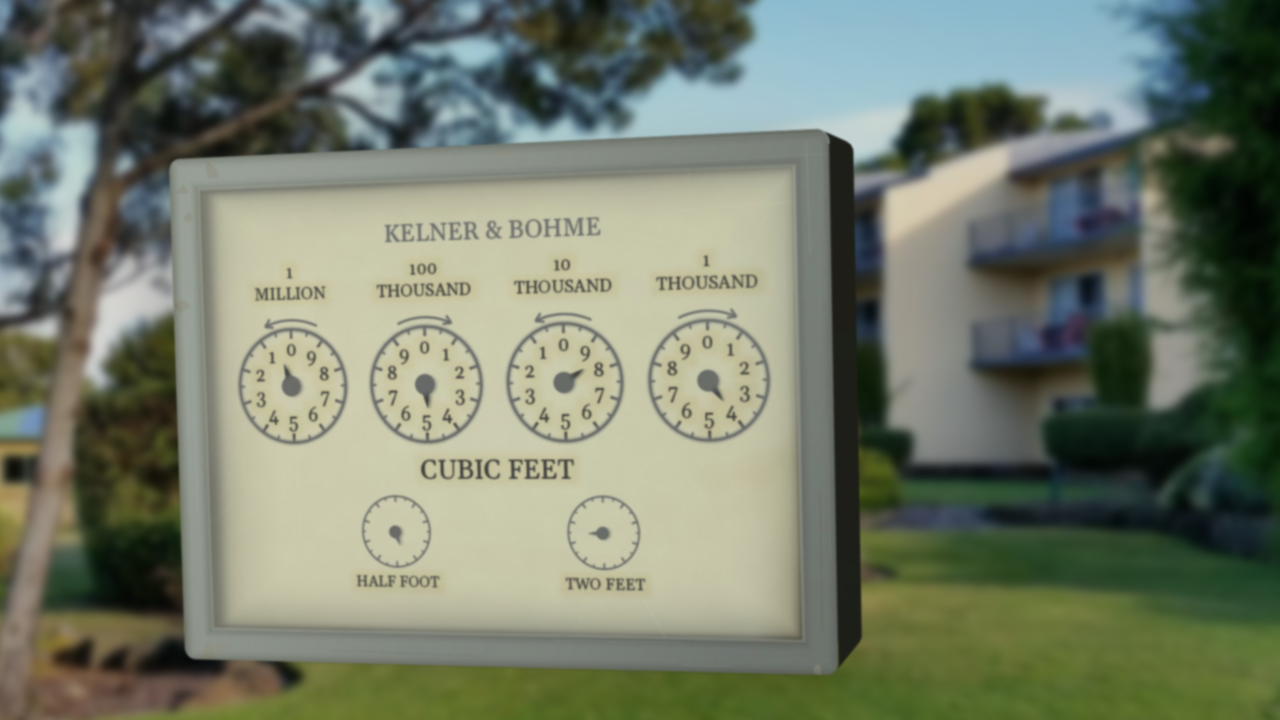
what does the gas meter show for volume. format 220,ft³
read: 48400,ft³
